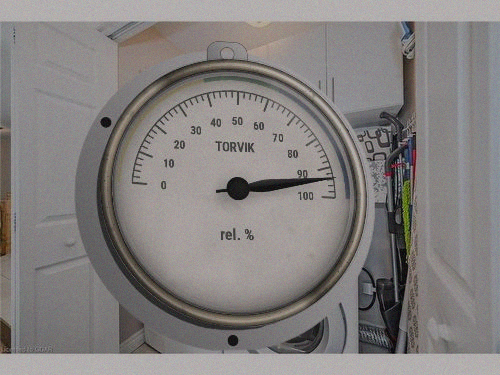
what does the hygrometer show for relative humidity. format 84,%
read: 94,%
